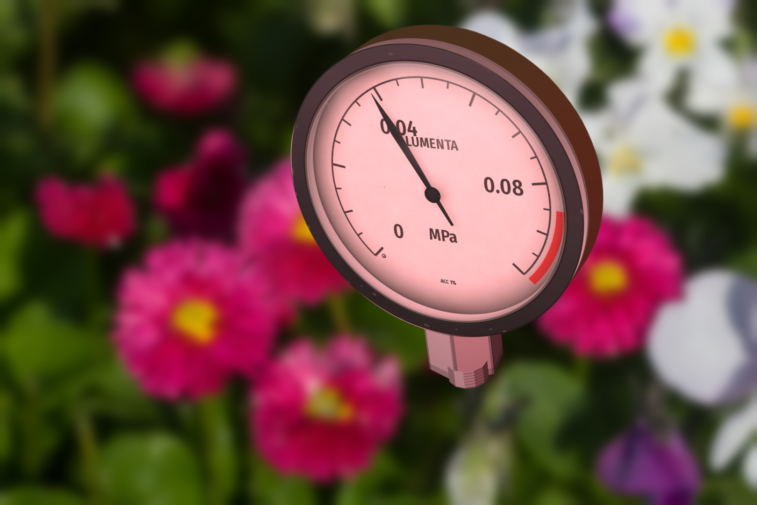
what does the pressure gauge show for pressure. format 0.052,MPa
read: 0.04,MPa
